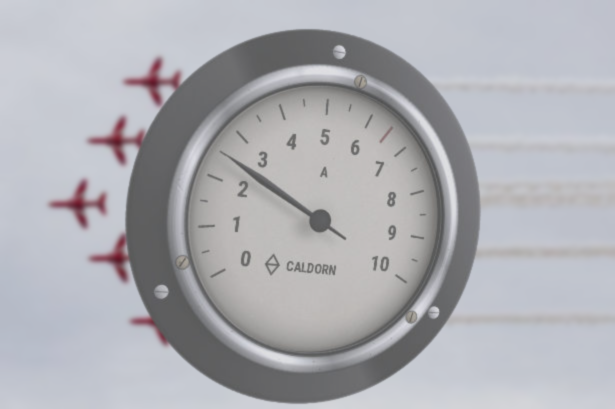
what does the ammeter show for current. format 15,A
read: 2.5,A
